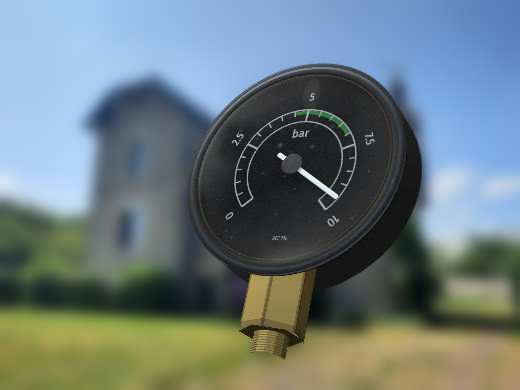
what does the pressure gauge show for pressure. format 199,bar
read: 9.5,bar
